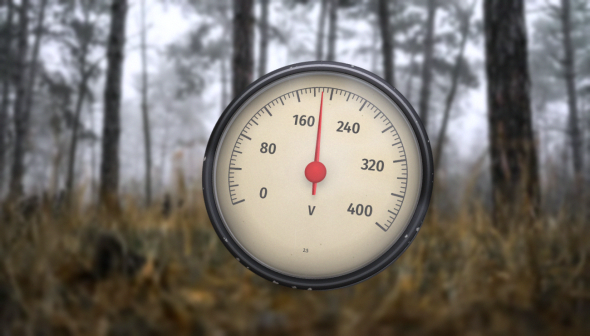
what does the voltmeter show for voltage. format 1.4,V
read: 190,V
